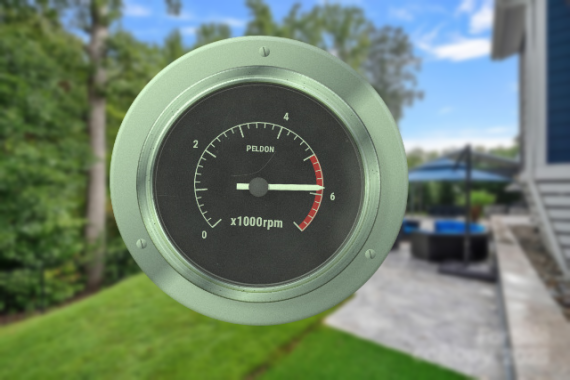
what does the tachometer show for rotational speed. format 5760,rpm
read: 5800,rpm
